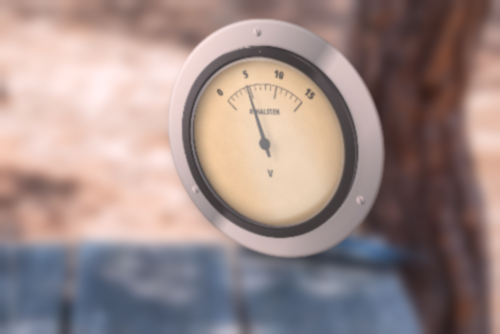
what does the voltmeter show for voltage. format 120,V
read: 5,V
